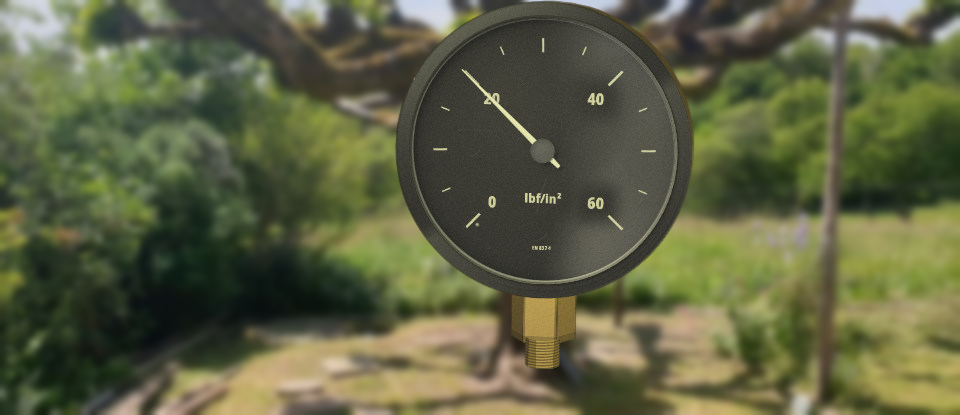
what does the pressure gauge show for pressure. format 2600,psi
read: 20,psi
